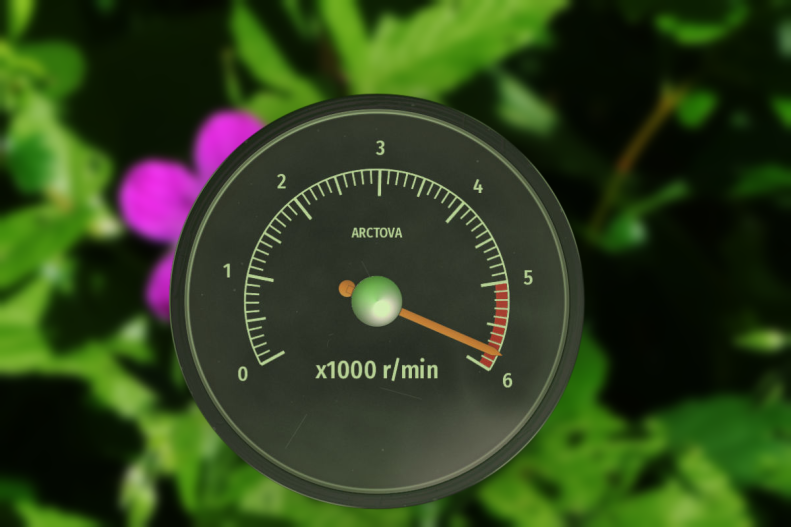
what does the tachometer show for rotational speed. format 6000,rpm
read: 5800,rpm
